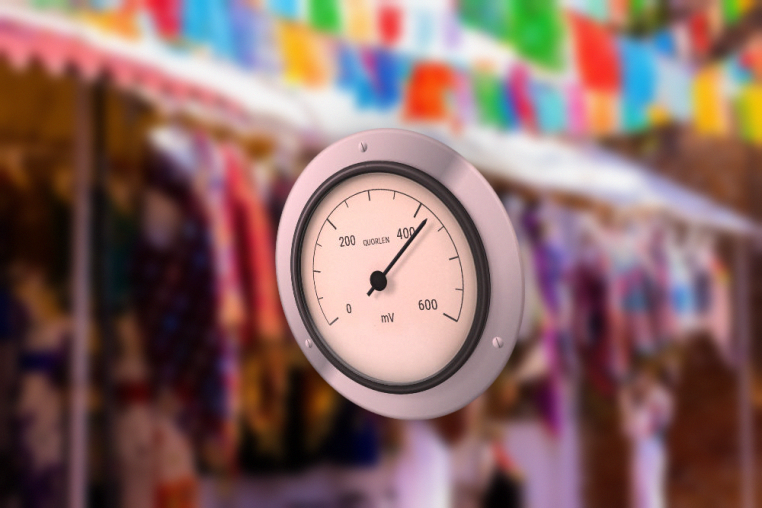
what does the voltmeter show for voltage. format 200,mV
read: 425,mV
